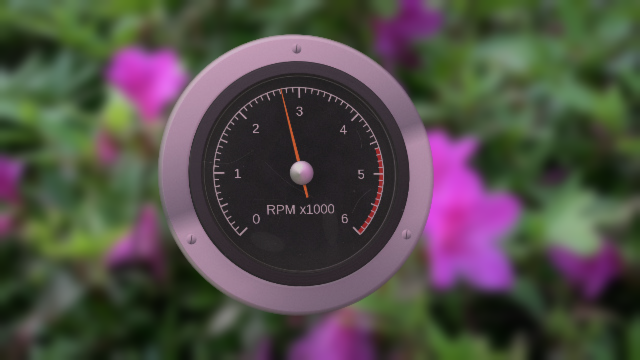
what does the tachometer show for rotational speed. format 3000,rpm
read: 2700,rpm
